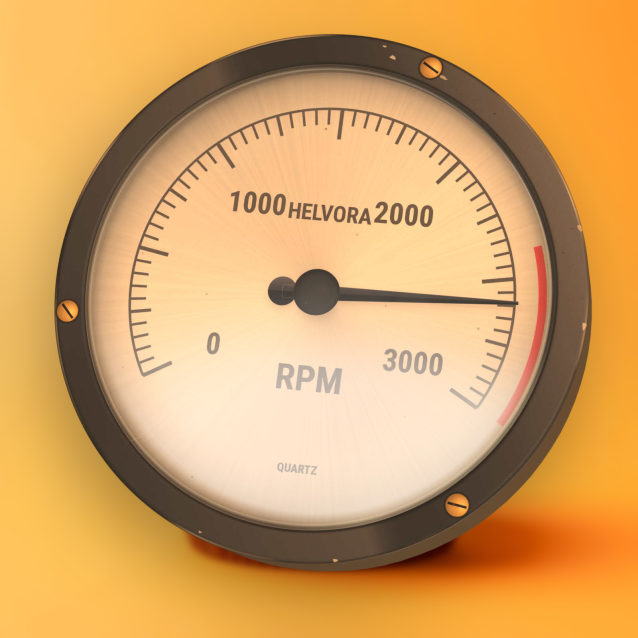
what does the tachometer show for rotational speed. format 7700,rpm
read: 2600,rpm
